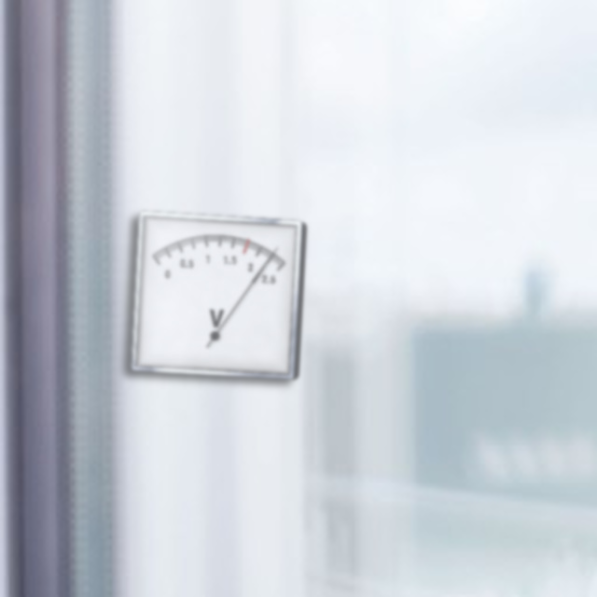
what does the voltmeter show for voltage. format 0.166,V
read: 2.25,V
